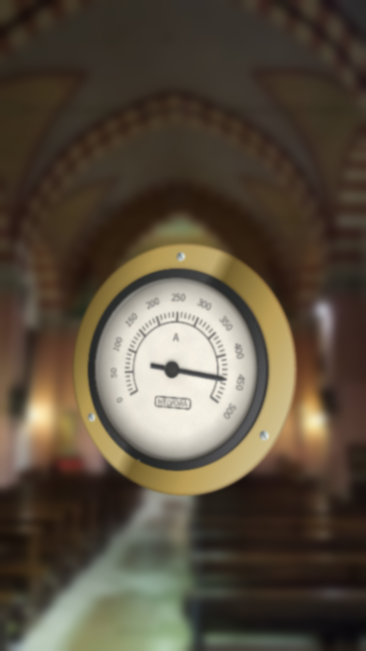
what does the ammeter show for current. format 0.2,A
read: 450,A
